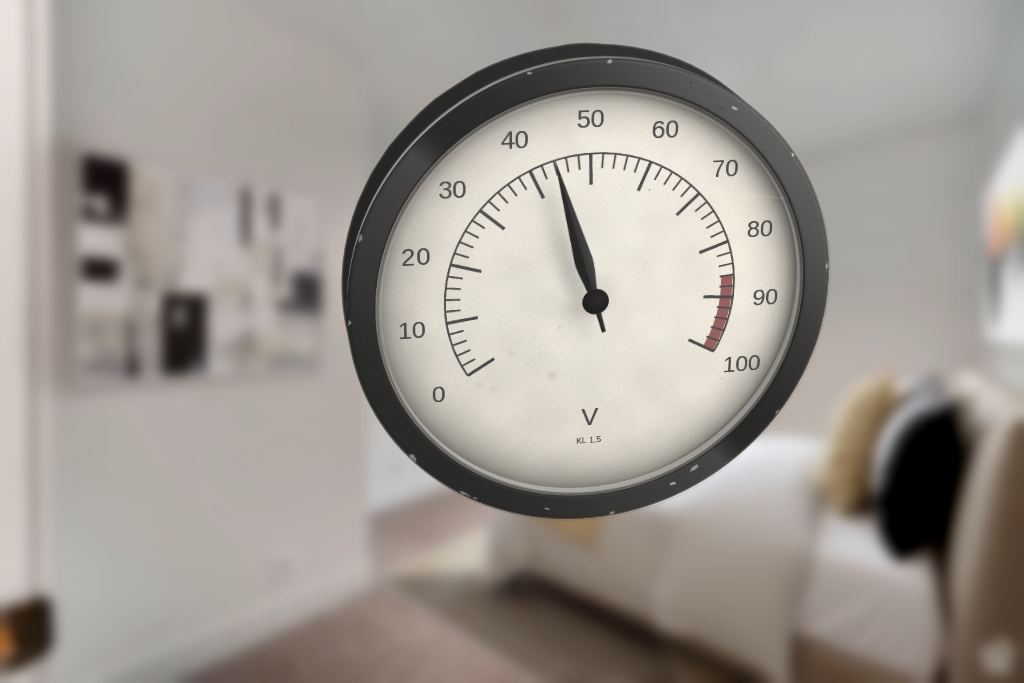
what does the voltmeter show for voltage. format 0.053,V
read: 44,V
